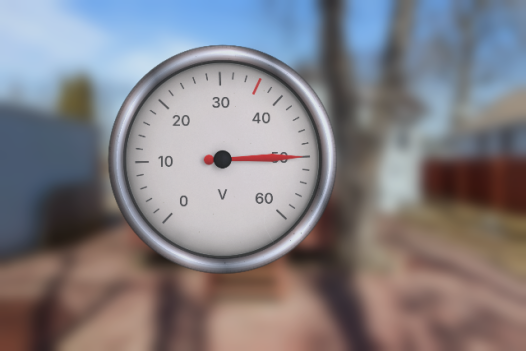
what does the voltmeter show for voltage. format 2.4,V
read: 50,V
